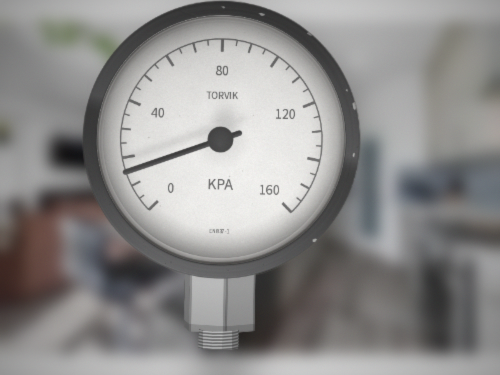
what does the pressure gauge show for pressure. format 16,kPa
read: 15,kPa
